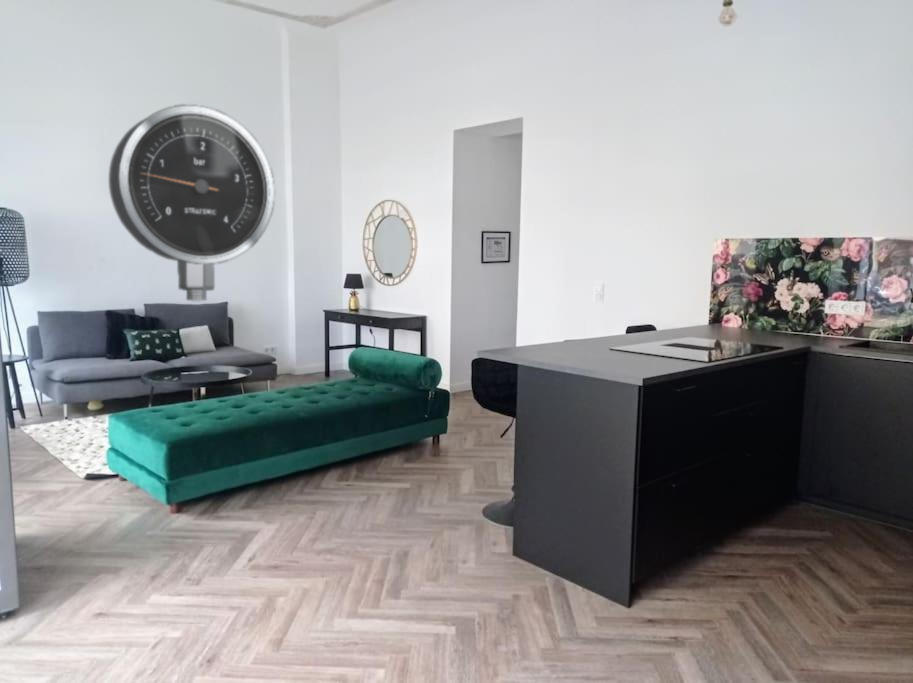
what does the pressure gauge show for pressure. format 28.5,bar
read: 0.7,bar
